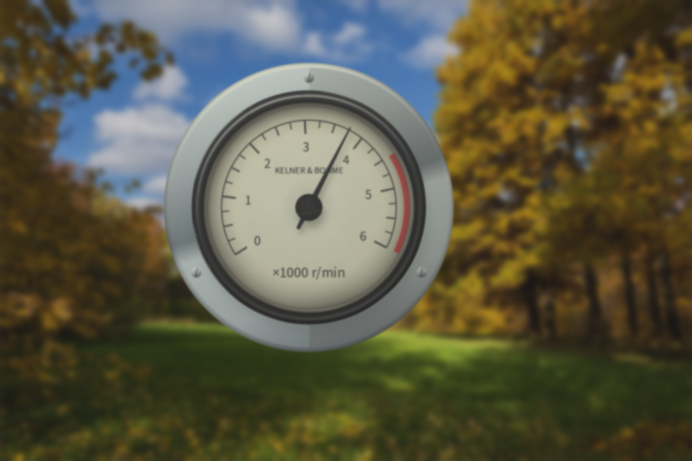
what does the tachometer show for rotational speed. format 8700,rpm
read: 3750,rpm
